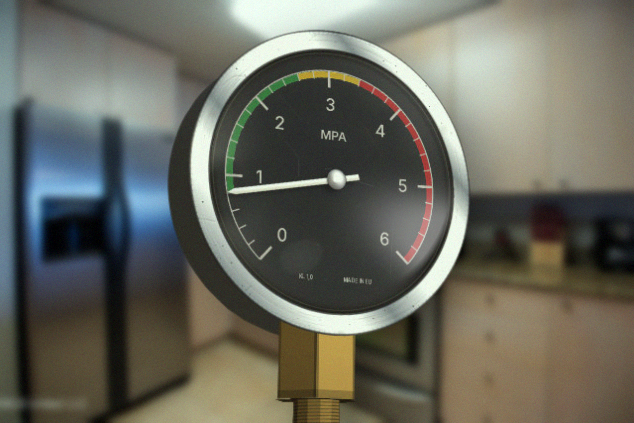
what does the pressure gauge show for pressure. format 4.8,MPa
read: 0.8,MPa
